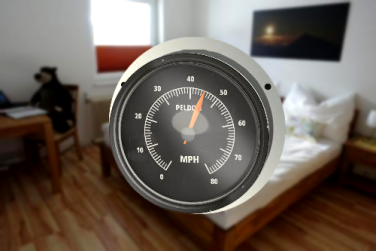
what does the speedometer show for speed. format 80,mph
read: 45,mph
